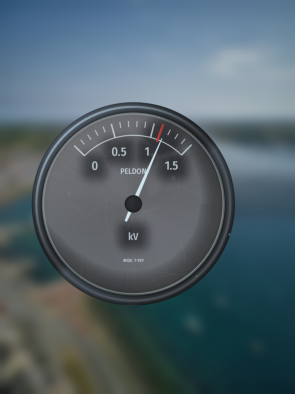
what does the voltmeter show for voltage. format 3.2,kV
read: 1.15,kV
